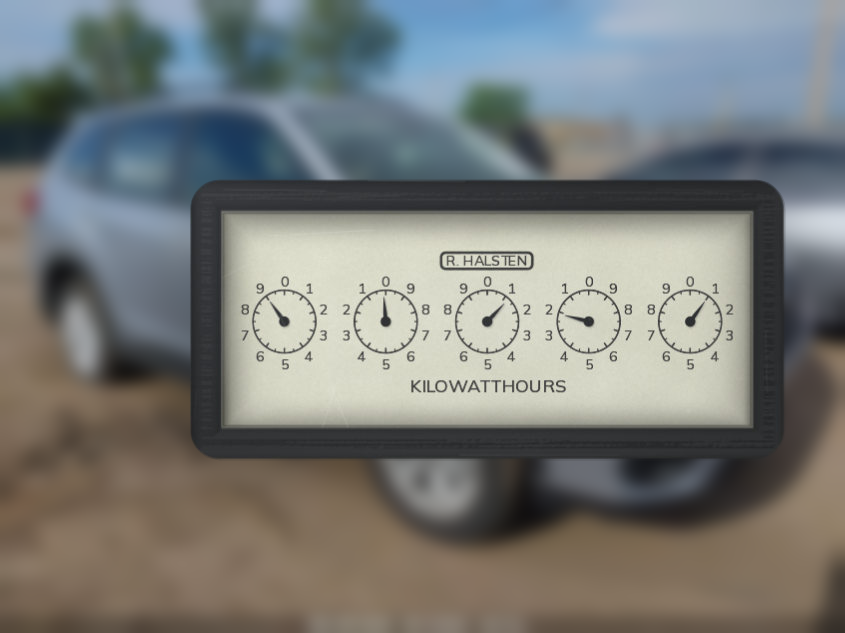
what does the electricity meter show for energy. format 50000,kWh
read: 90121,kWh
